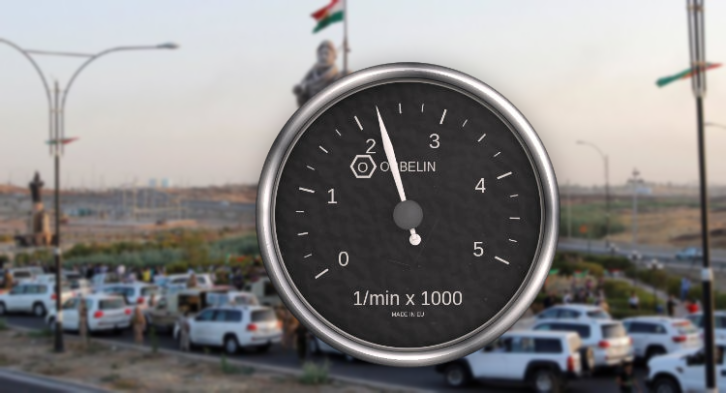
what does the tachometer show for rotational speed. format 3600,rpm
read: 2250,rpm
